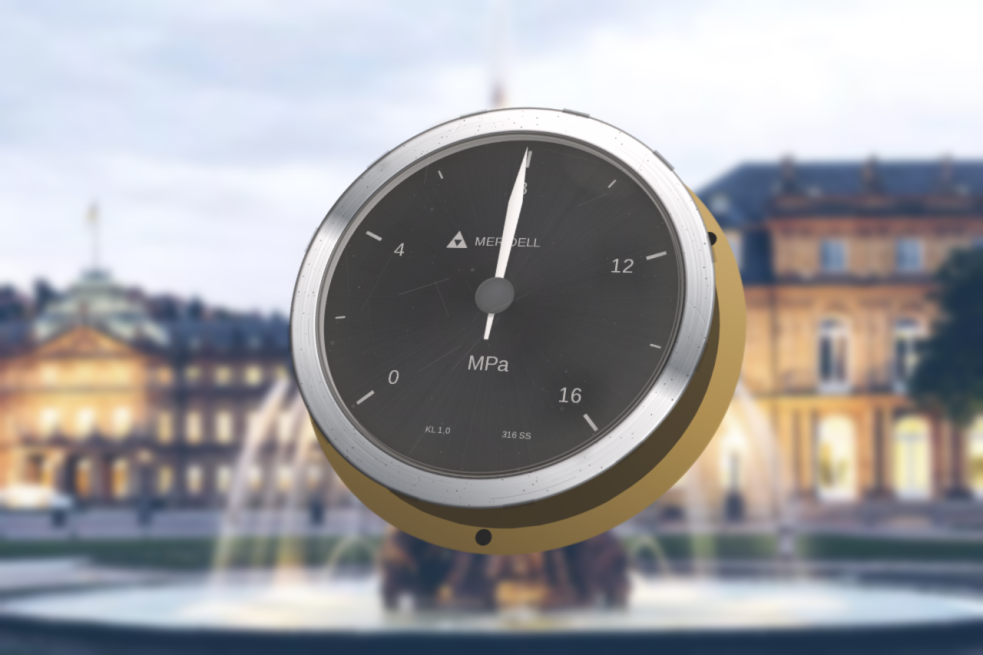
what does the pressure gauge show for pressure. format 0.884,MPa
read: 8,MPa
